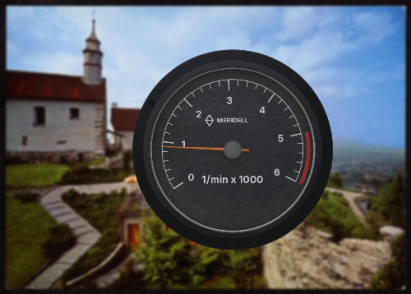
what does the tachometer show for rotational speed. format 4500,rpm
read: 900,rpm
